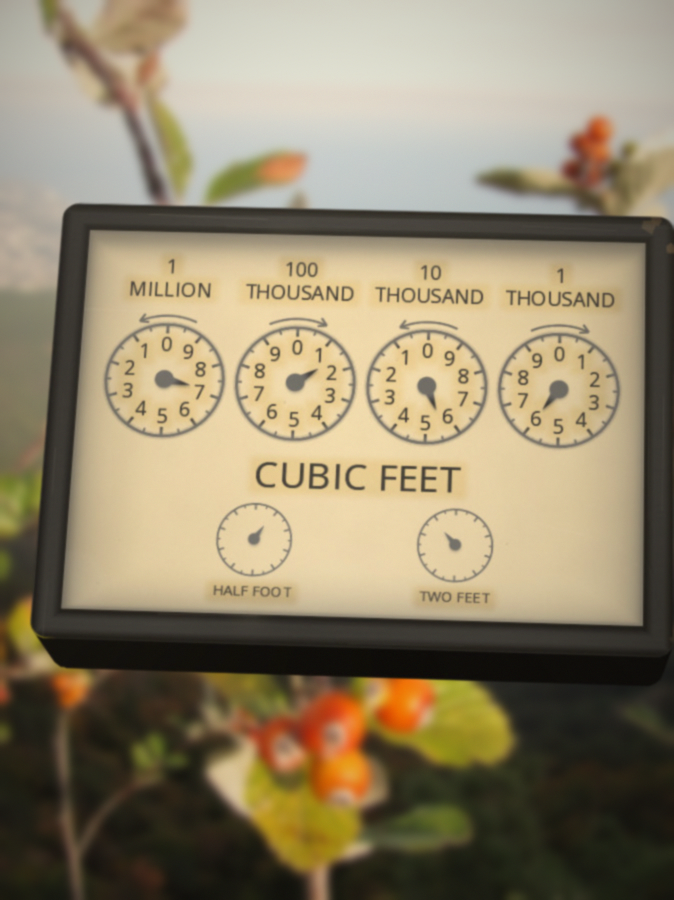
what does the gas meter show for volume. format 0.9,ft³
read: 715600,ft³
